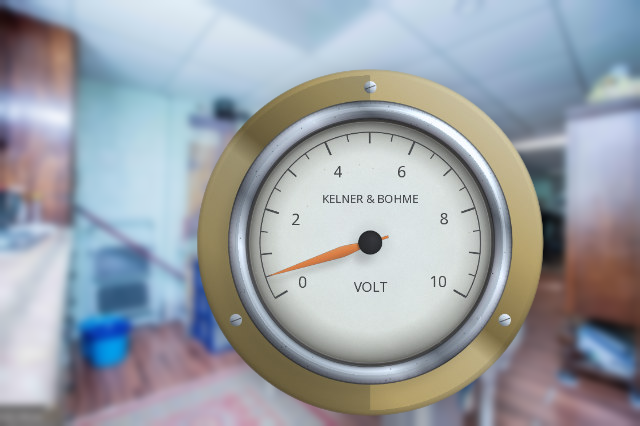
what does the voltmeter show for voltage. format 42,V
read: 0.5,V
